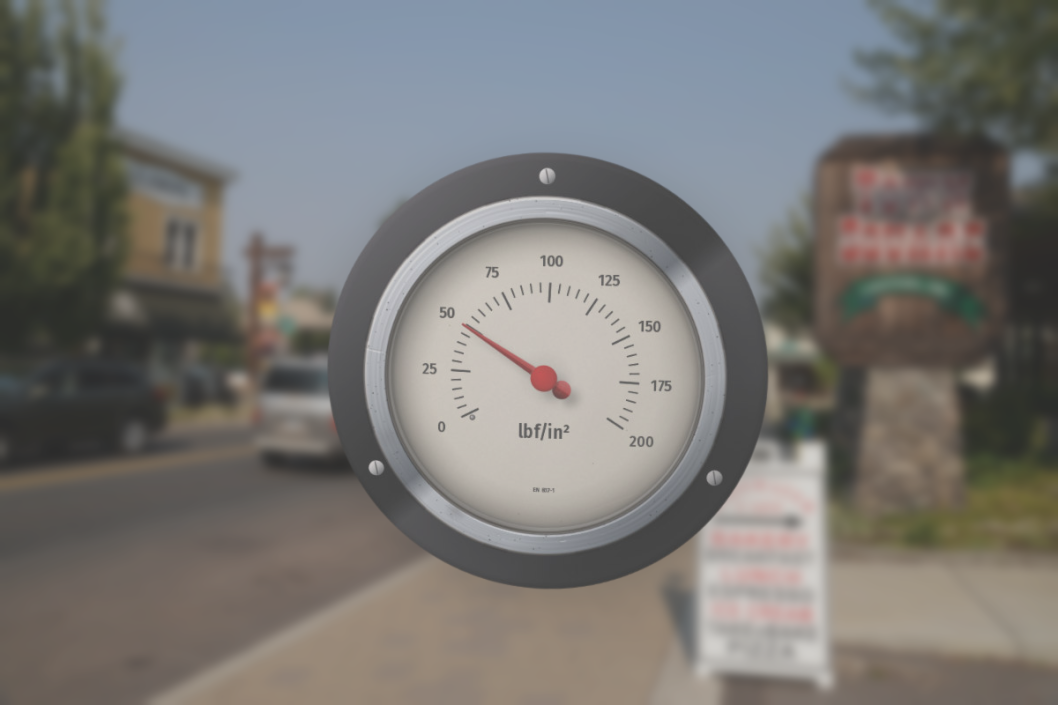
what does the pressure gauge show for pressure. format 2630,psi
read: 50,psi
